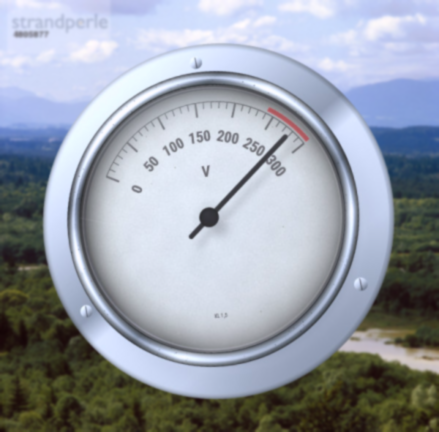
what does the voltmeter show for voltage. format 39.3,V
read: 280,V
